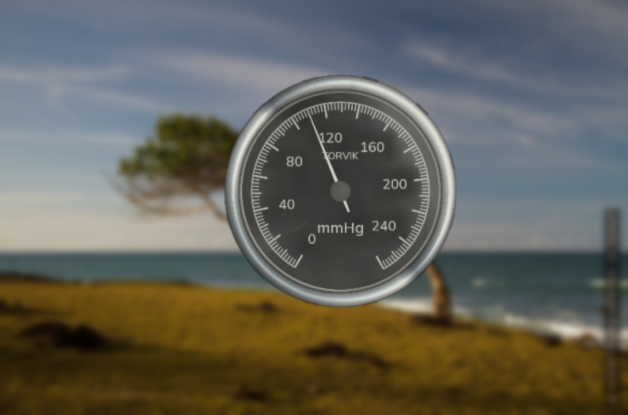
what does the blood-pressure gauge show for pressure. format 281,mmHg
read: 110,mmHg
